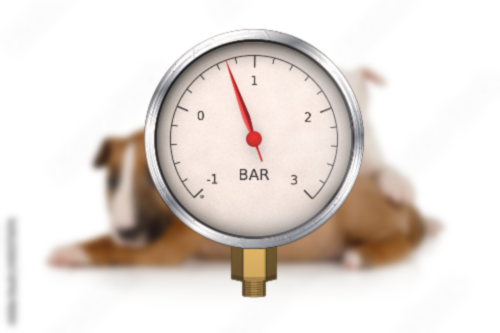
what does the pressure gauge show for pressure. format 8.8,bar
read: 0.7,bar
